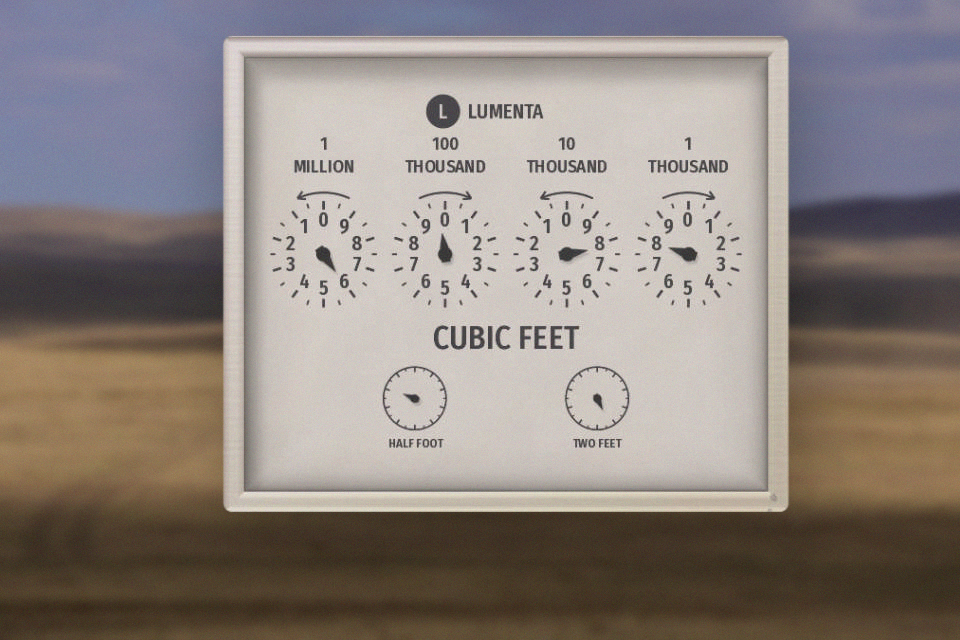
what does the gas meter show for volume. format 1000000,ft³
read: 597800,ft³
